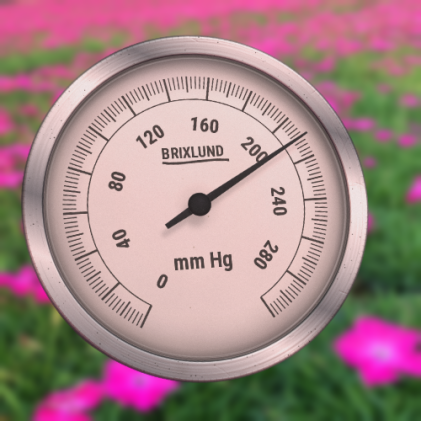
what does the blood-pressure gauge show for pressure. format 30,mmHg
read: 210,mmHg
